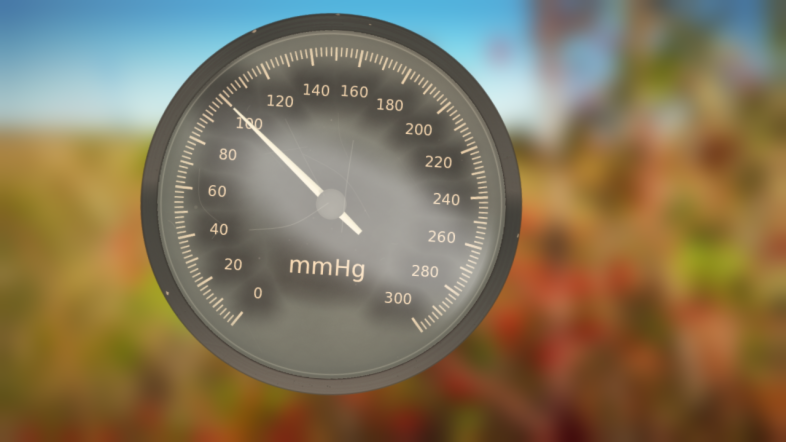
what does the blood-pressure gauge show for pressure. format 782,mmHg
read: 100,mmHg
